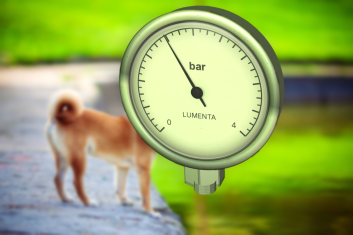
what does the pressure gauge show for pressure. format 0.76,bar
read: 1.6,bar
